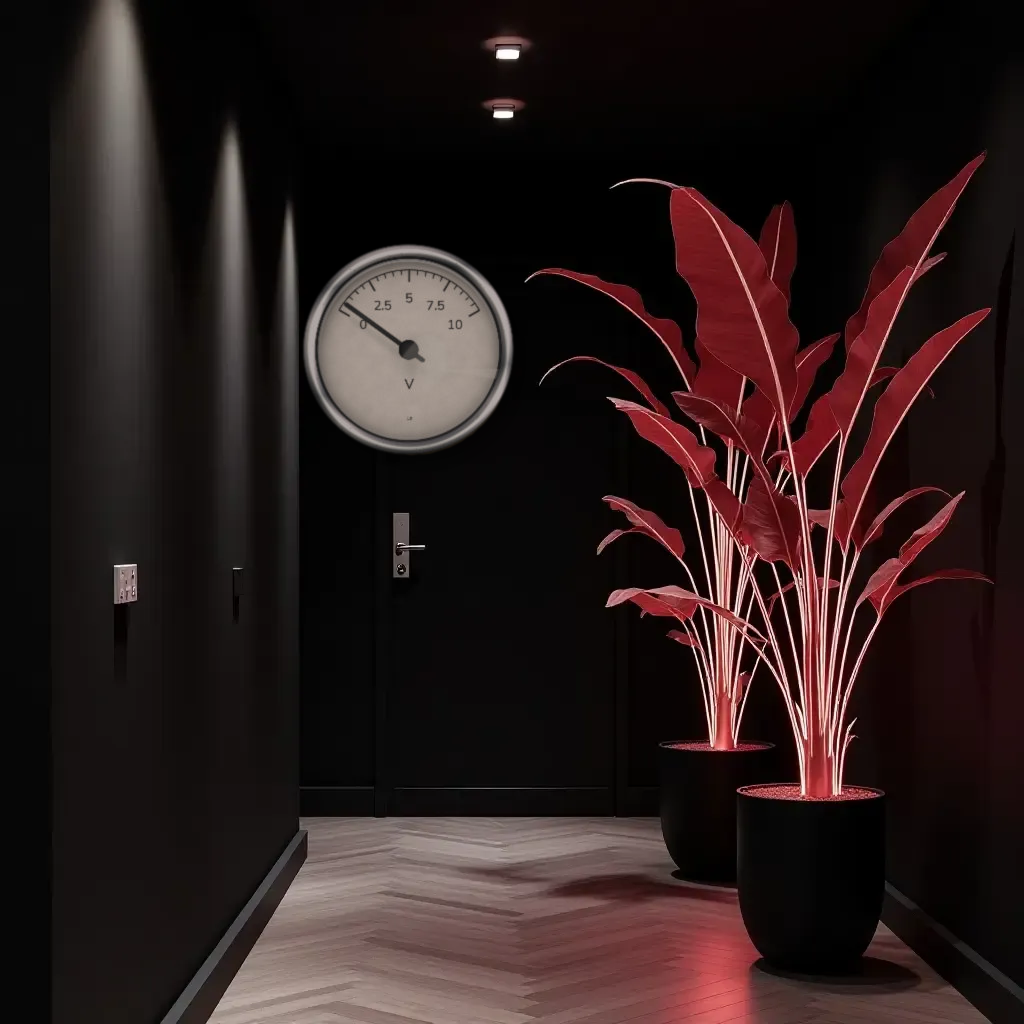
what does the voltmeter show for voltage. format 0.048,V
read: 0.5,V
